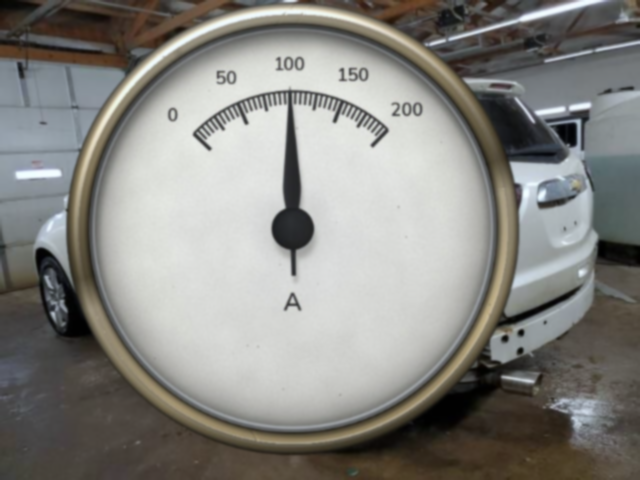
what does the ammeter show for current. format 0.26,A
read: 100,A
